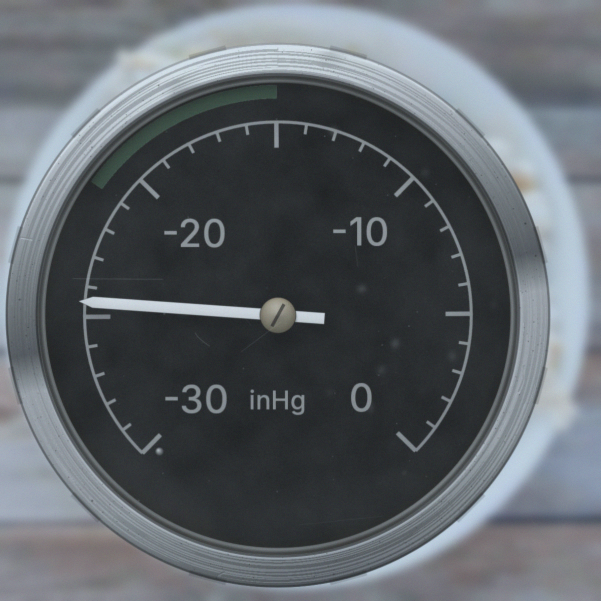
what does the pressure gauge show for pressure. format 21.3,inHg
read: -24.5,inHg
